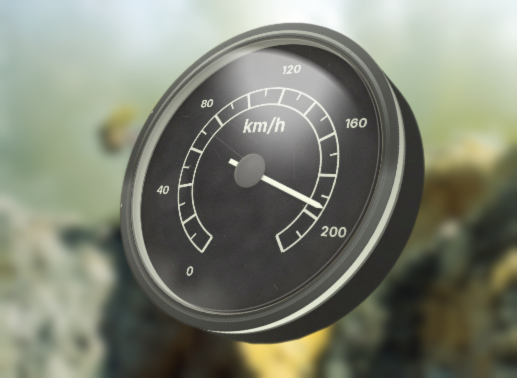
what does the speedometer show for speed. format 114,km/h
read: 195,km/h
